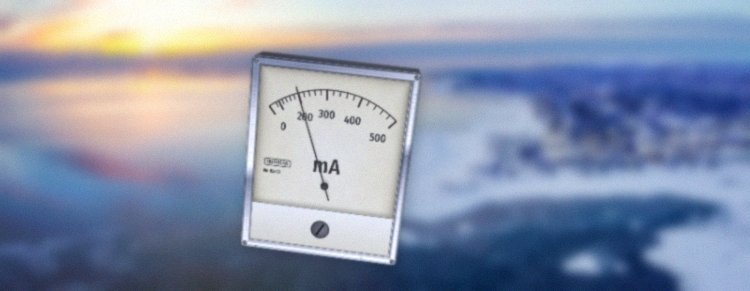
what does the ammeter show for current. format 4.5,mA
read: 200,mA
